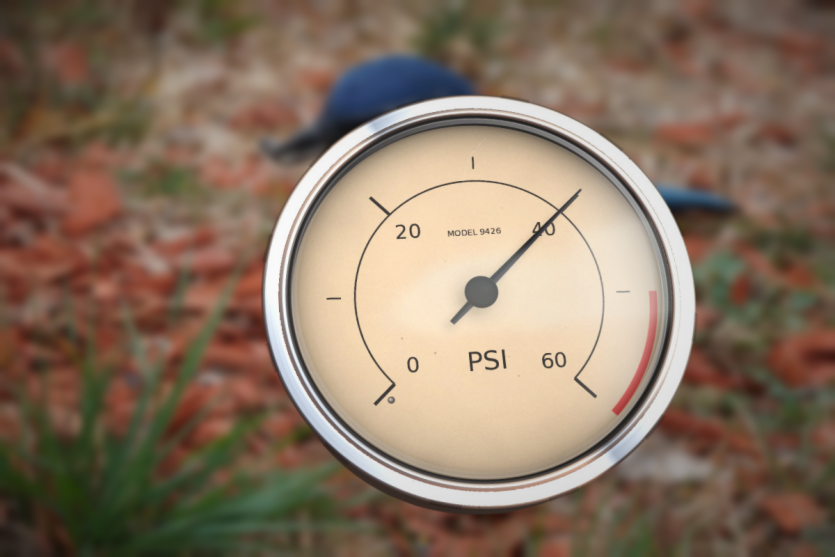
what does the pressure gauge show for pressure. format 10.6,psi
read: 40,psi
